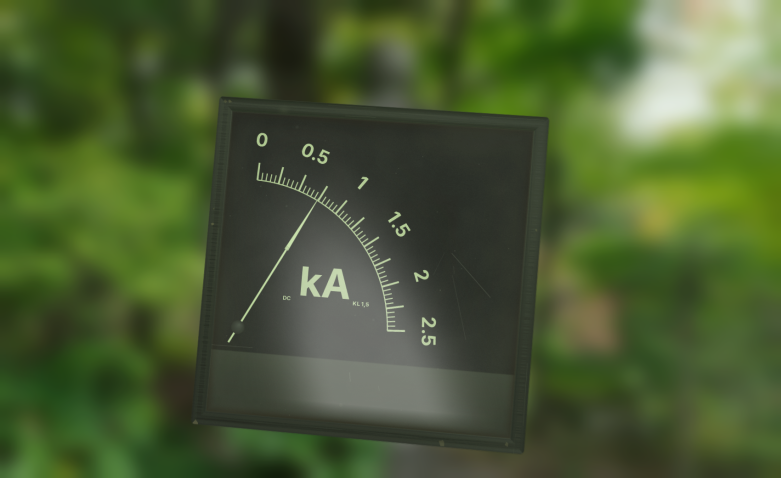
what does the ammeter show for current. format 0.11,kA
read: 0.75,kA
